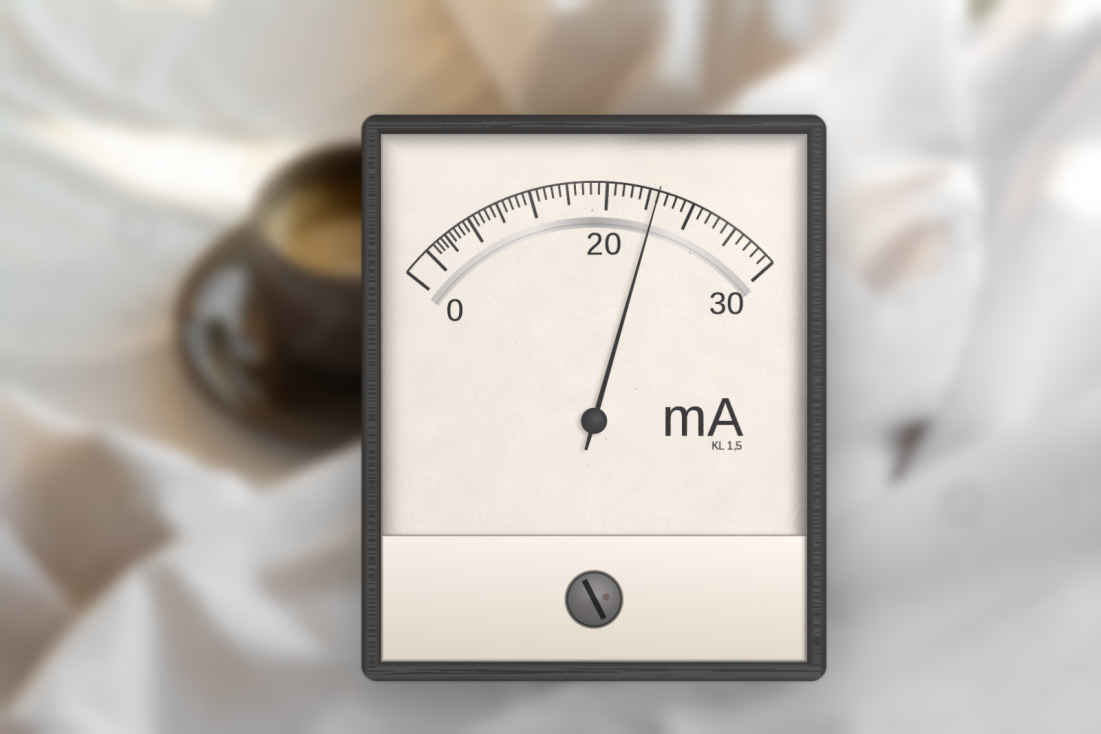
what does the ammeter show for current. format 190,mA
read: 23,mA
